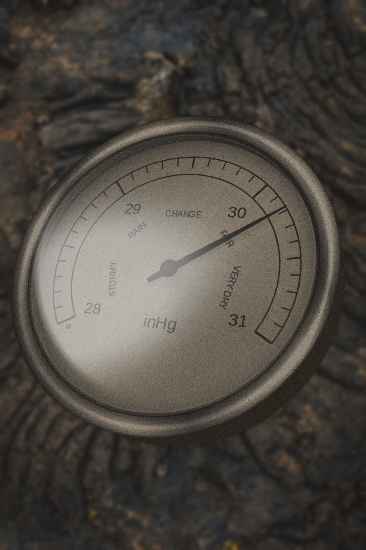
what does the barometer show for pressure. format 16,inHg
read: 30.2,inHg
